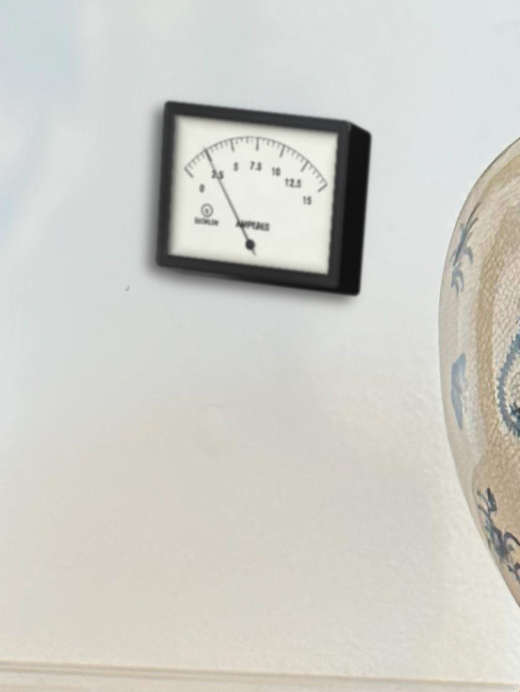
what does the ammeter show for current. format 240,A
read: 2.5,A
